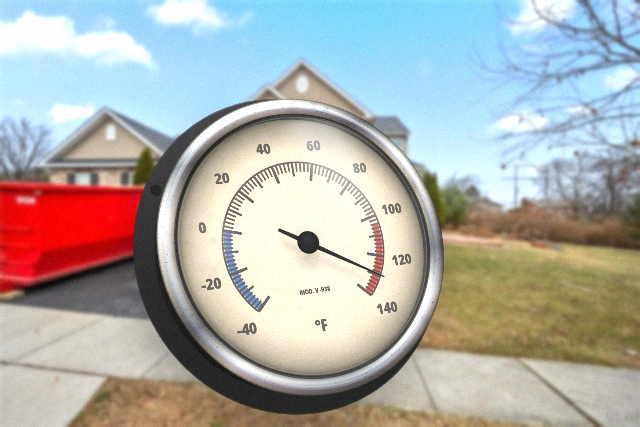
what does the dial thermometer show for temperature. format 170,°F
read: 130,°F
